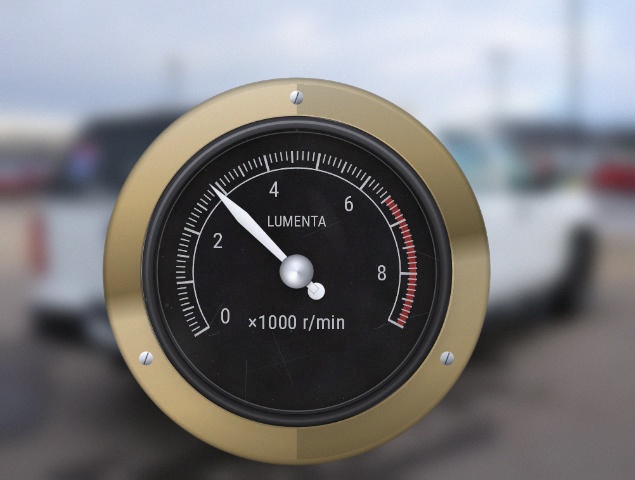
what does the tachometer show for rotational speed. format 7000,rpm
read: 2900,rpm
